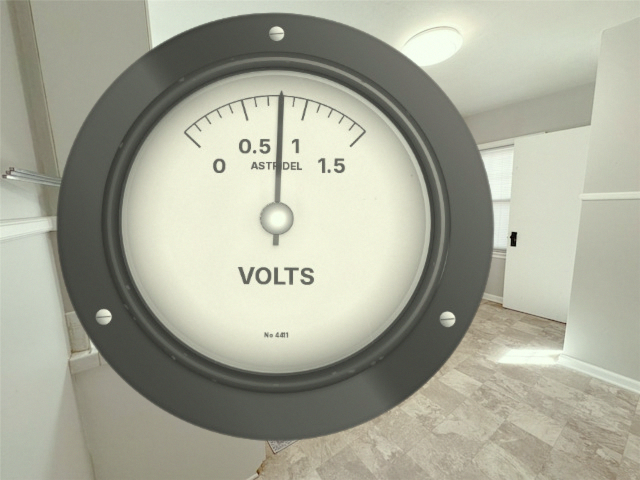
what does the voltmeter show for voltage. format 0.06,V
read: 0.8,V
